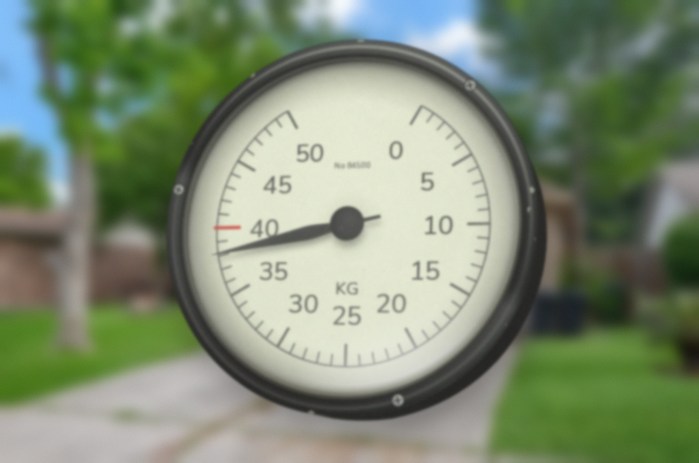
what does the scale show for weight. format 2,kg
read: 38,kg
